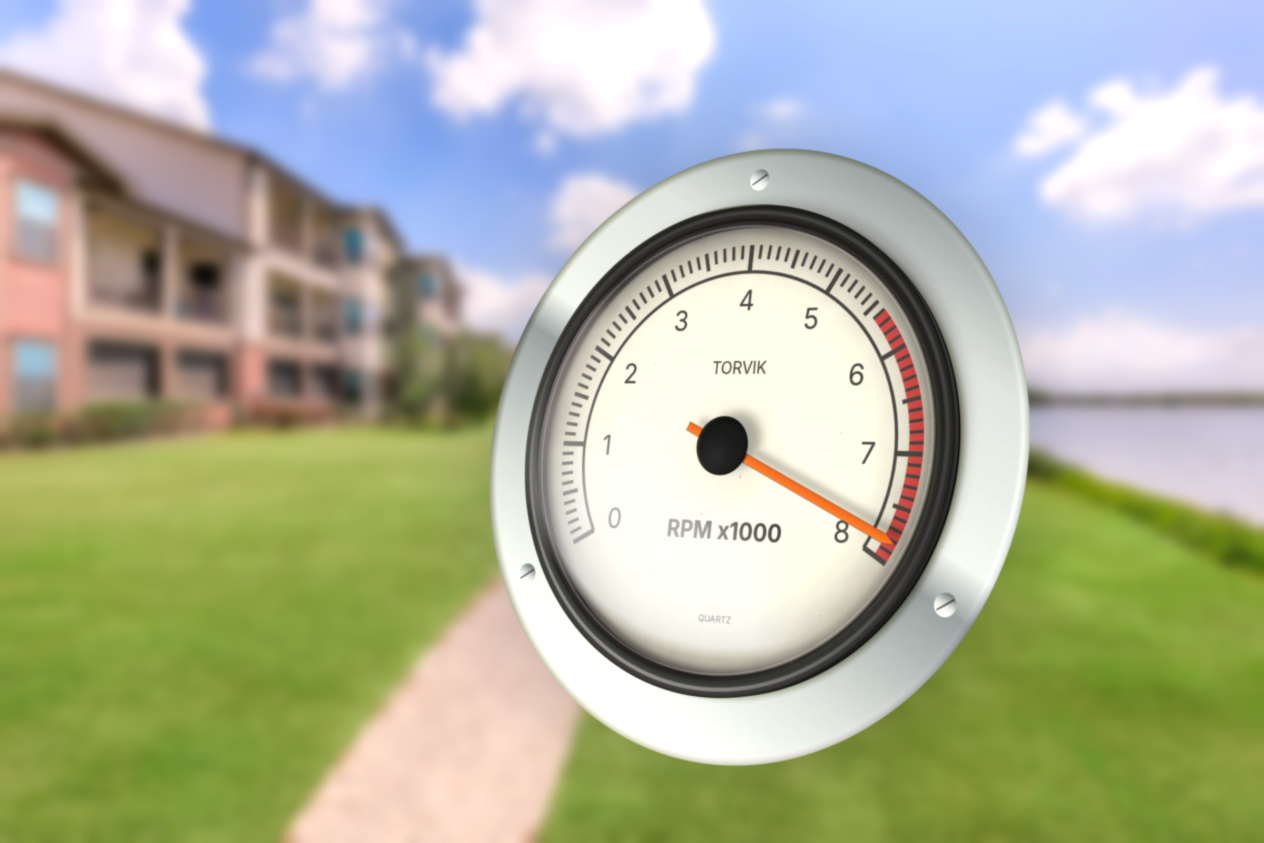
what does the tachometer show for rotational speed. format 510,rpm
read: 7800,rpm
